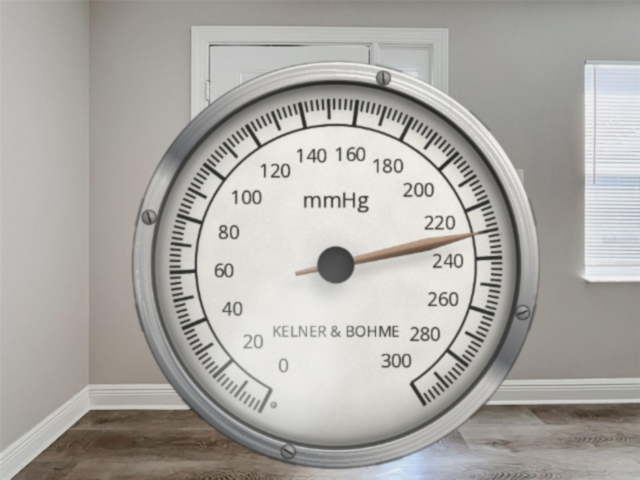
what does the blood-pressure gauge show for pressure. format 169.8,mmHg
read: 230,mmHg
